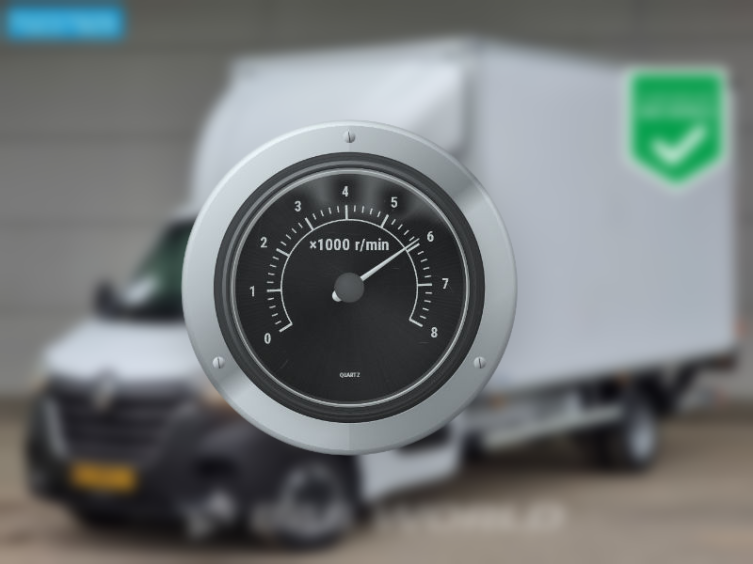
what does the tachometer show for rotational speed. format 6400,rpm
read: 5900,rpm
